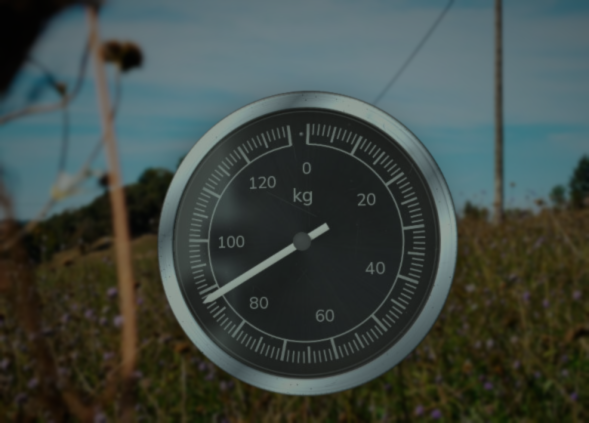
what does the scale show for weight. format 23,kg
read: 88,kg
